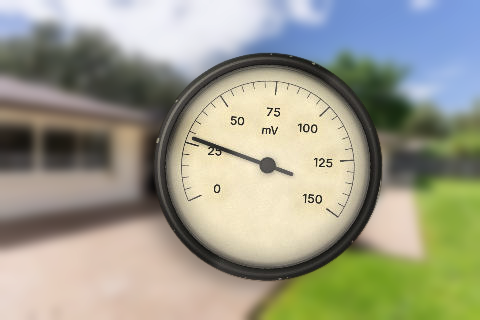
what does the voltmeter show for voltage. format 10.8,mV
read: 27.5,mV
